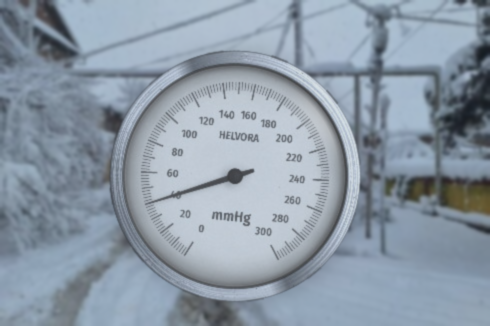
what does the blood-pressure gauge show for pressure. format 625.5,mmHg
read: 40,mmHg
